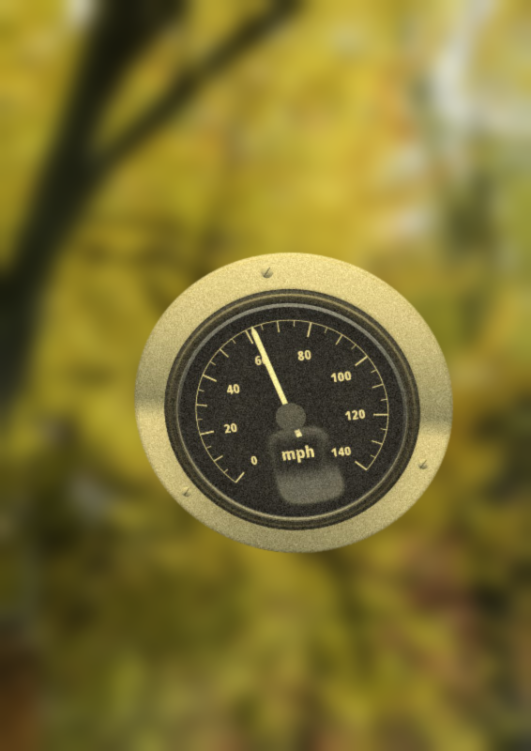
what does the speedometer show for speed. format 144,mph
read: 62.5,mph
